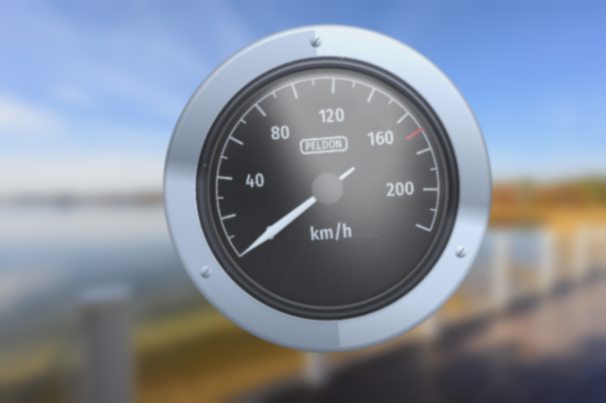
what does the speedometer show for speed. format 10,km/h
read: 0,km/h
